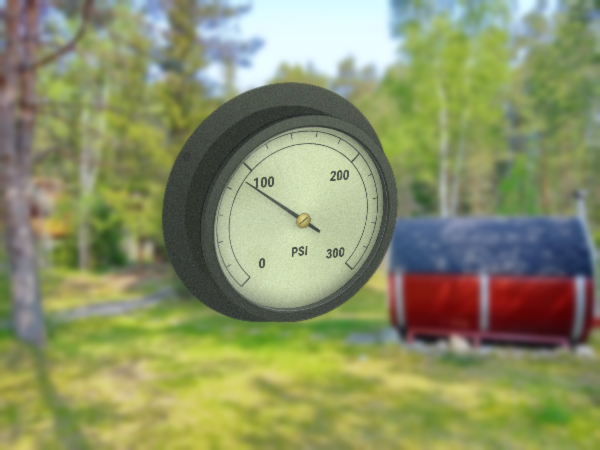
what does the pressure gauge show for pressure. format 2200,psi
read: 90,psi
